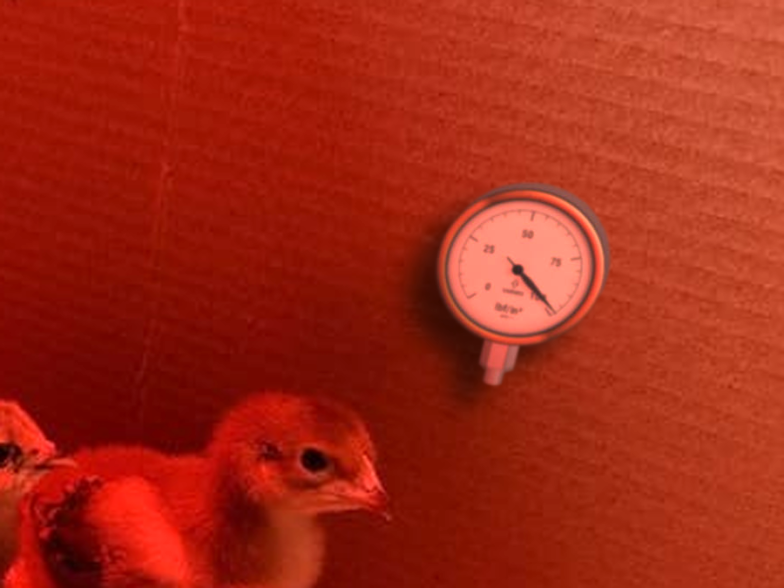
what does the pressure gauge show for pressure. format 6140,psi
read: 97.5,psi
